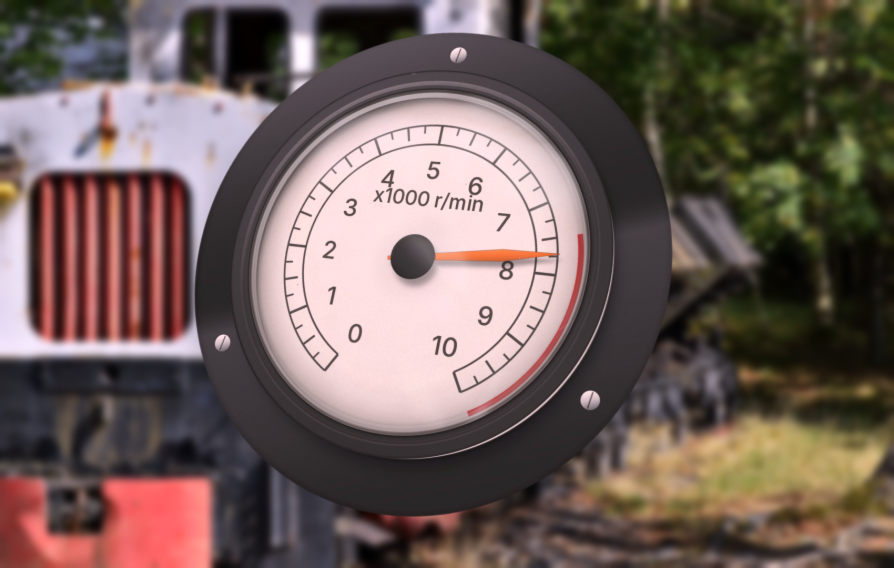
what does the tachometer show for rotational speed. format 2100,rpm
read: 7750,rpm
